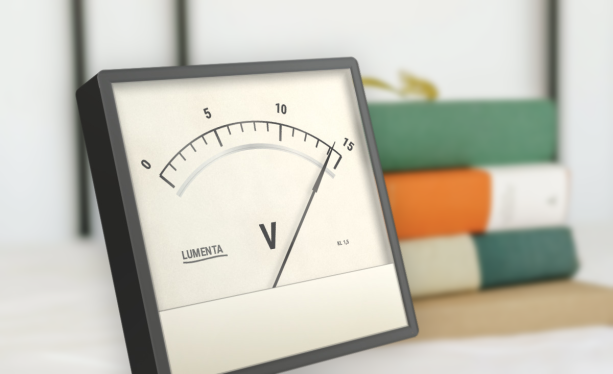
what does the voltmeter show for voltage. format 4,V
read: 14,V
